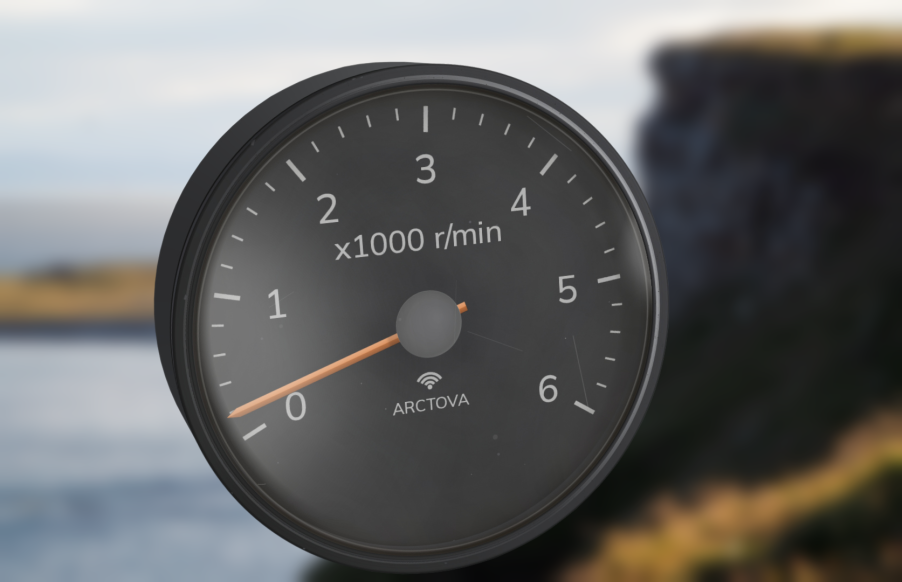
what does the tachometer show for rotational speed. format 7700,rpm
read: 200,rpm
